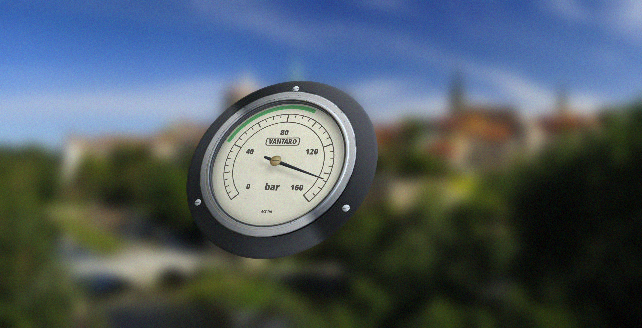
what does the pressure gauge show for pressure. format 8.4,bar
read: 145,bar
